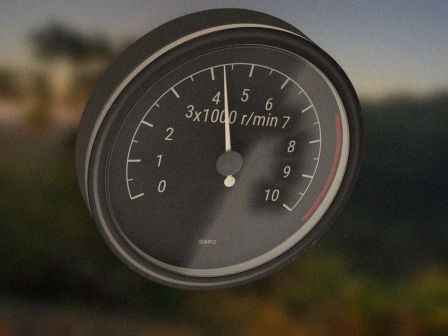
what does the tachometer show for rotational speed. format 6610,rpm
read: 4250,rpm
